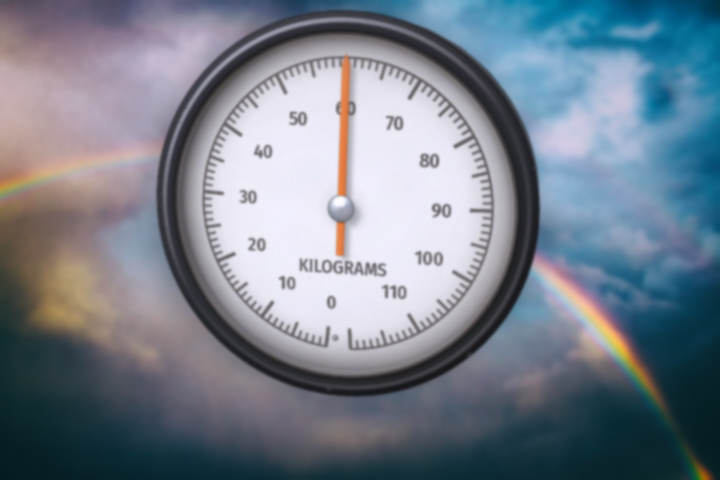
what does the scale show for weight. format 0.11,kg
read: 60,kg
